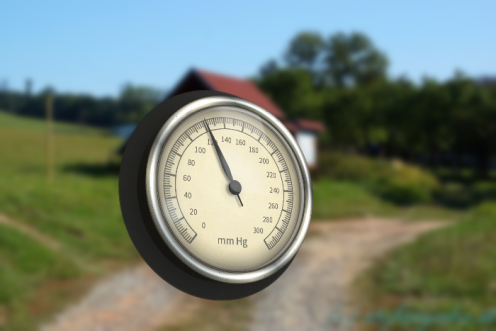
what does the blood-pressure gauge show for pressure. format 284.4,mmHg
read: 120,mmHg
